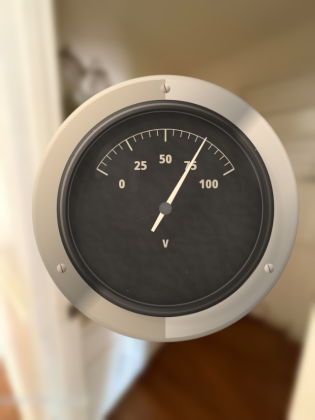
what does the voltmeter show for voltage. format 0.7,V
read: 75,V
